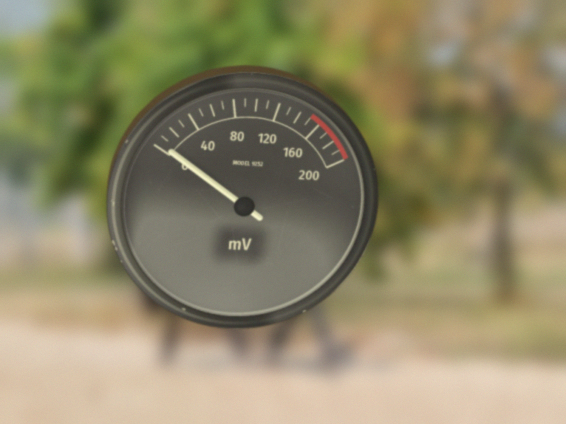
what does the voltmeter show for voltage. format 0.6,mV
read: 5,mV
